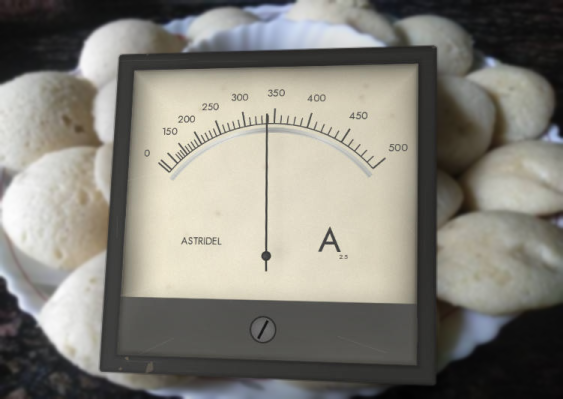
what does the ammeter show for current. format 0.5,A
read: 340,A
